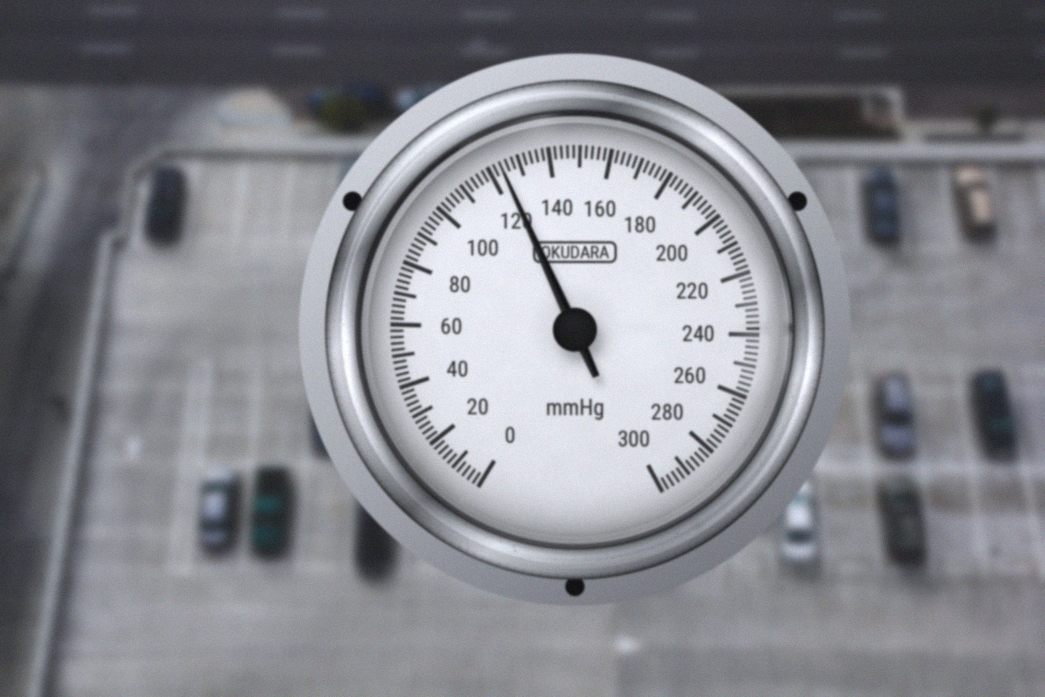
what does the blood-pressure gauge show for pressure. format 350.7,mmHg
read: 124,mmHg
